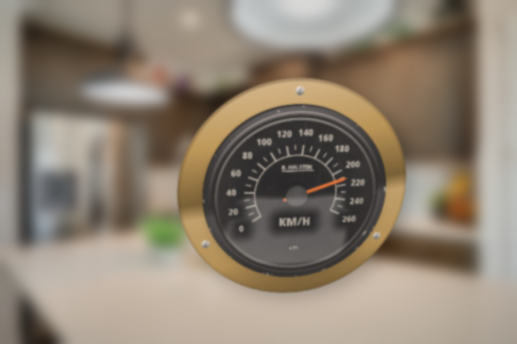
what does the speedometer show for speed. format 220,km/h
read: 210,km/h
